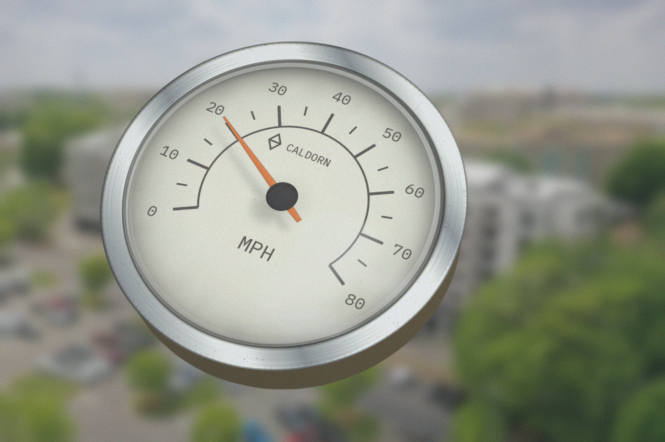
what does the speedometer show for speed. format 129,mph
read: 20,mph
